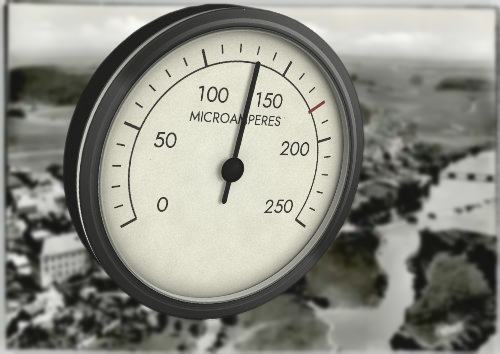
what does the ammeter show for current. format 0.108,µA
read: 130,µA
